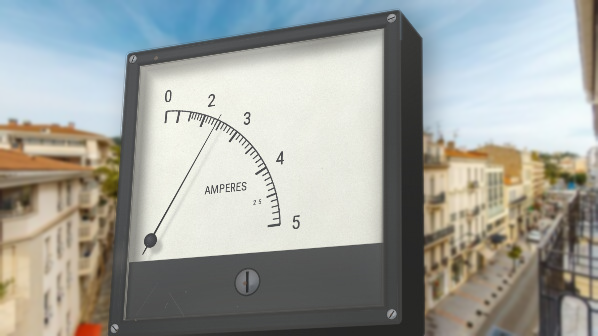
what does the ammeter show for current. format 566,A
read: 2.5,A
